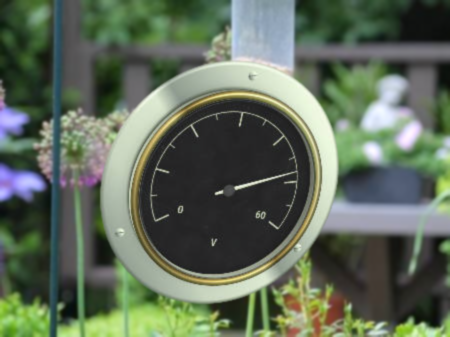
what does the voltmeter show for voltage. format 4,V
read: 47.5,V
